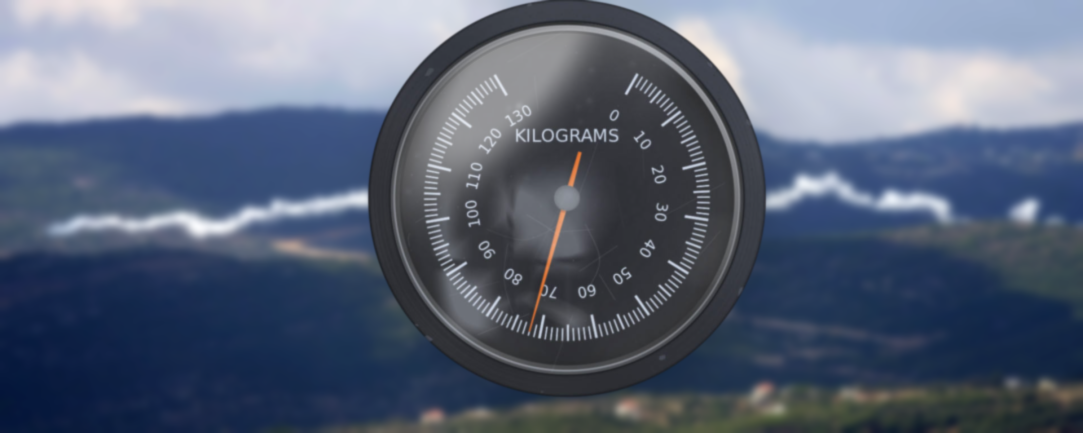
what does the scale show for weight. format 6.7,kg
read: 72,kg
